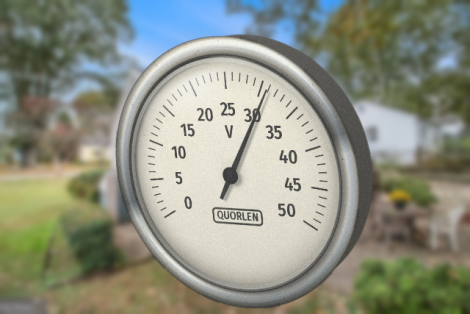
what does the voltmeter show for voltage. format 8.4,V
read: 31,V
